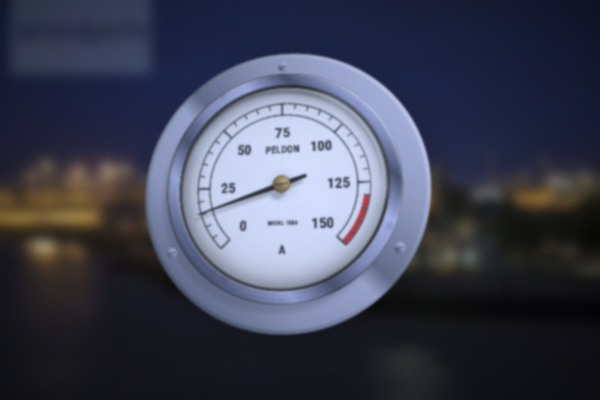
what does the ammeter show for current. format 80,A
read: 15,A
